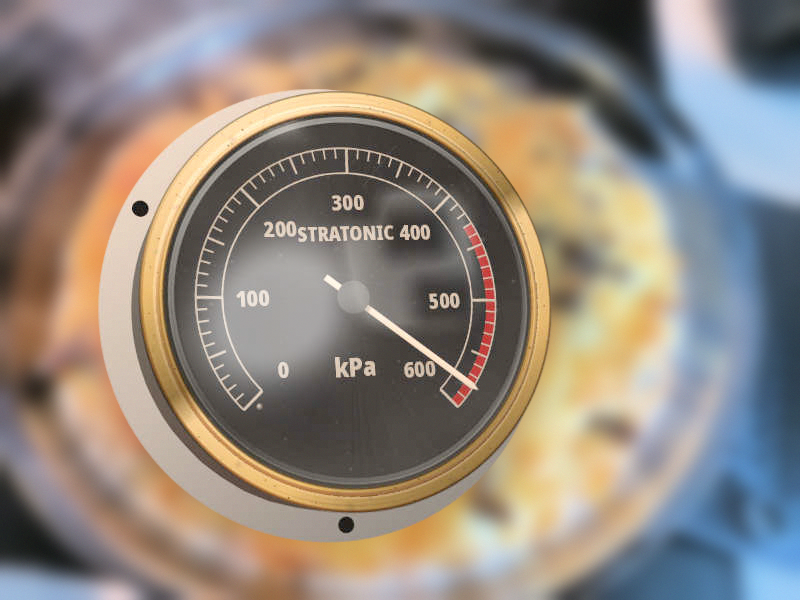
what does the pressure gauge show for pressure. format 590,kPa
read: 580,kPa
